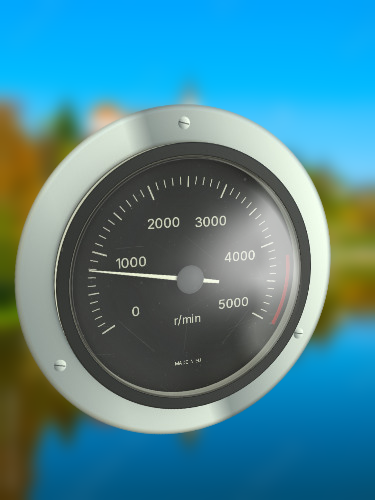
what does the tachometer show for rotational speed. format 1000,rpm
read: 800,rpm
